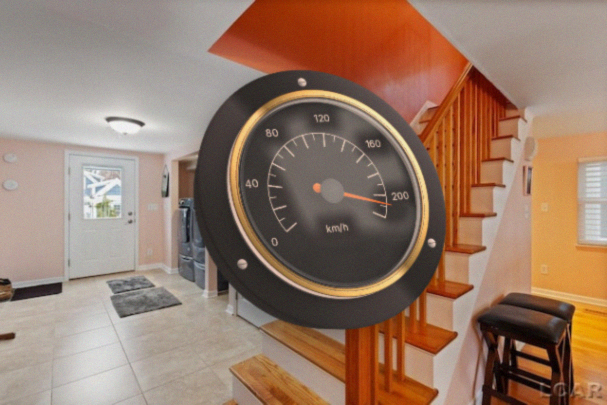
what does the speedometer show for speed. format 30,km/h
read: 210,km/h
